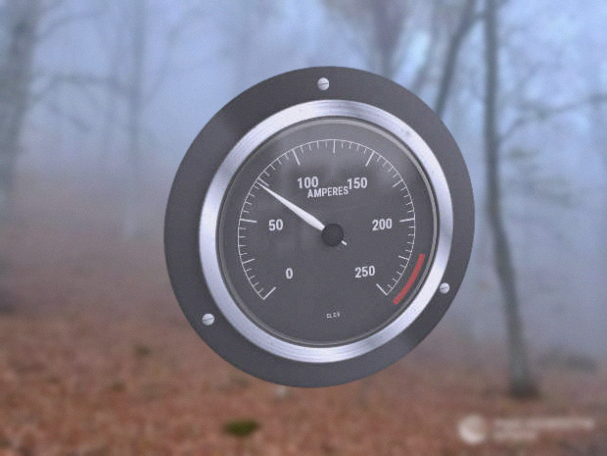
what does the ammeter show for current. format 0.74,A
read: 72.5,A
